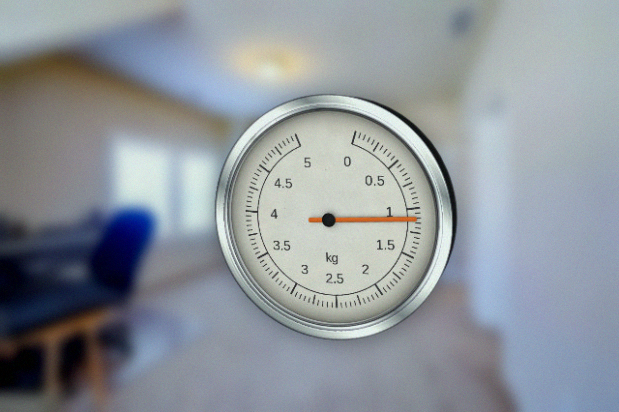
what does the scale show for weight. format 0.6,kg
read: 1.1,kg
